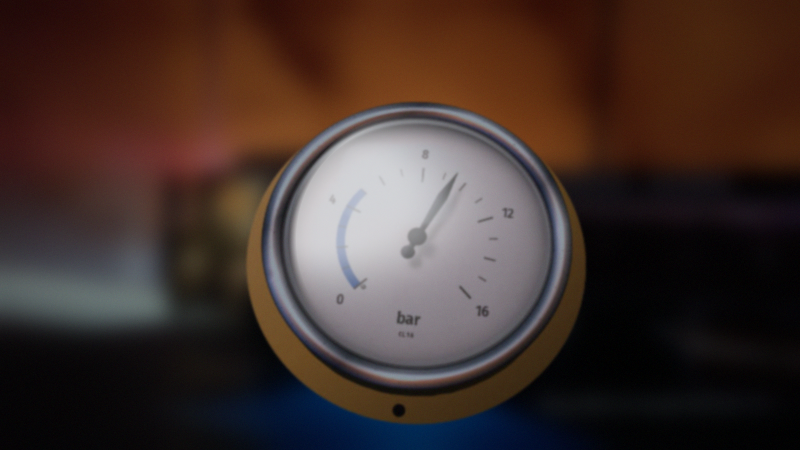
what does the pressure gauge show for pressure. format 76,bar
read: 9.5,bar
